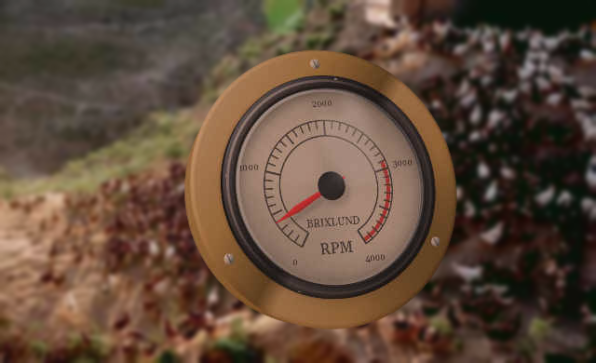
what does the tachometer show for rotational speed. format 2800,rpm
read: 400,rpm
